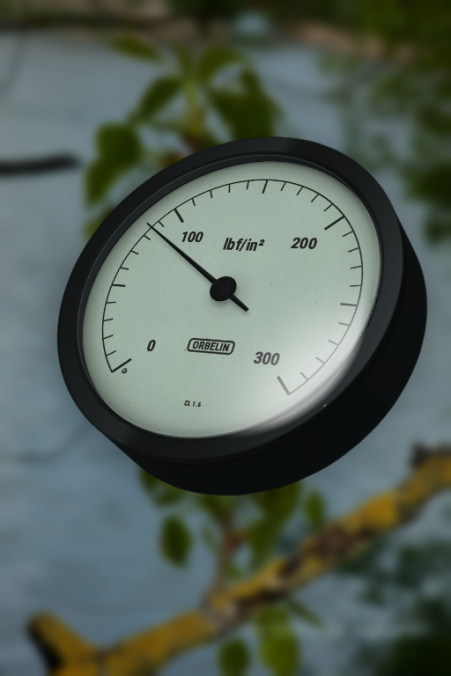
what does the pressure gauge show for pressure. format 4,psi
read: 85,psi
